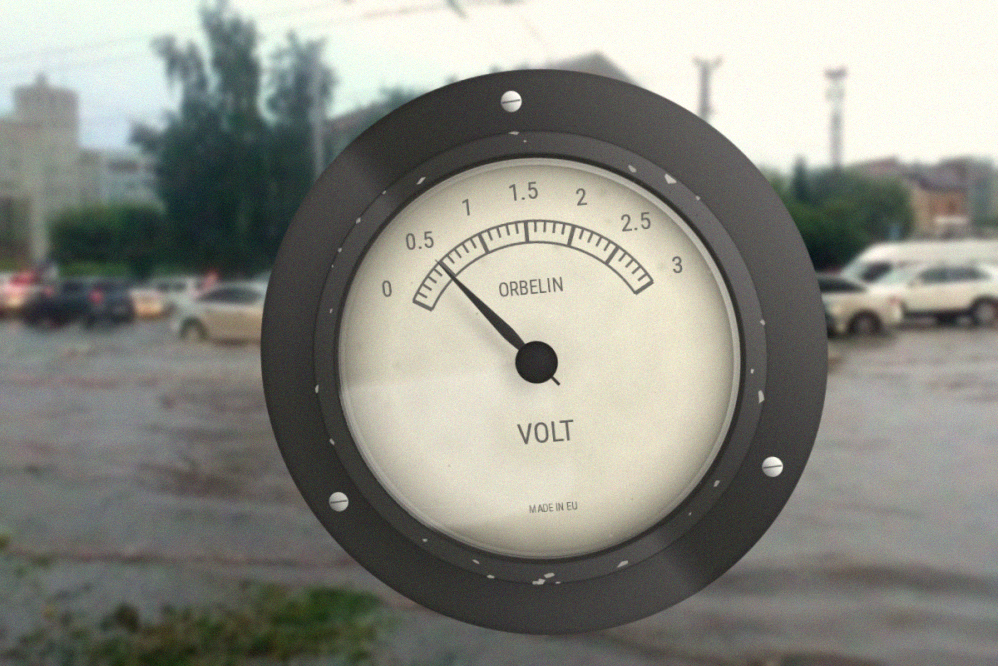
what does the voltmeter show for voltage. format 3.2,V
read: 0.5,V
